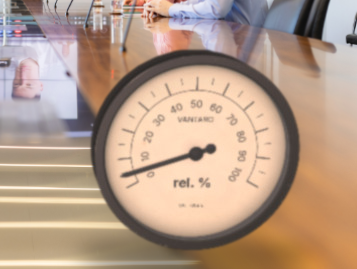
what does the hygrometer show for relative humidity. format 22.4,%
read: 5,%
